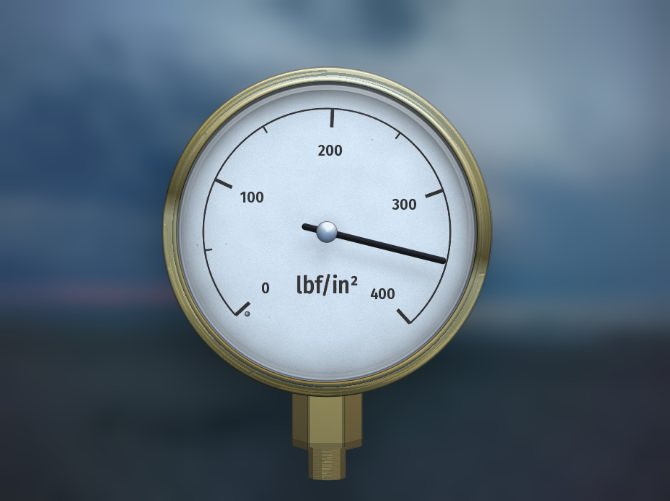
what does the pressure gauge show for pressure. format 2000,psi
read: 350,psi
